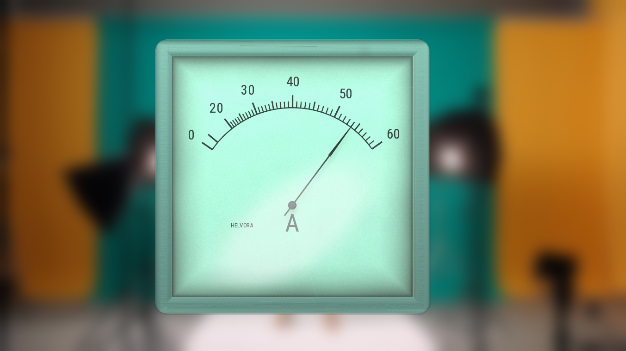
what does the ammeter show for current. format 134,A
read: 54,A
